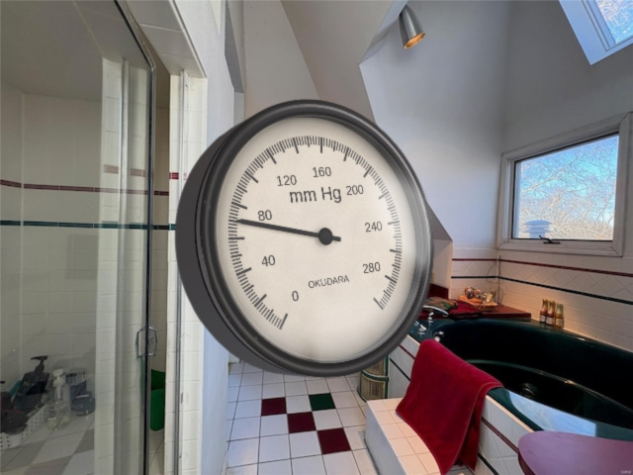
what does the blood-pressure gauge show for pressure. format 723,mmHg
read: 70,mmHg
